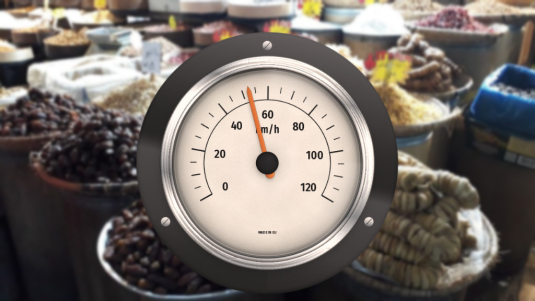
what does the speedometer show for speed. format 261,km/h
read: 52.5,km/h
